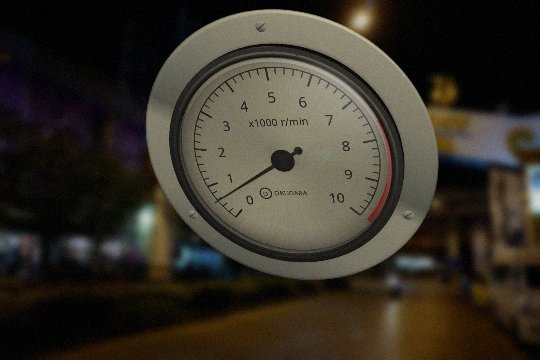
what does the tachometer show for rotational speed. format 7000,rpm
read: 600,rpm
